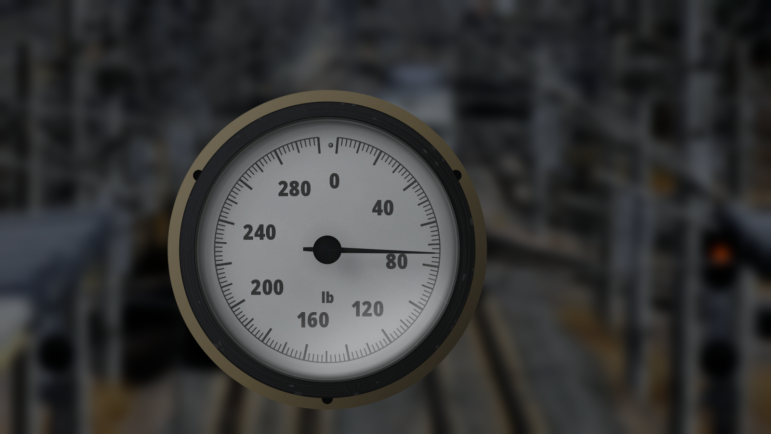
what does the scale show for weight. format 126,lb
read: 74,lb
